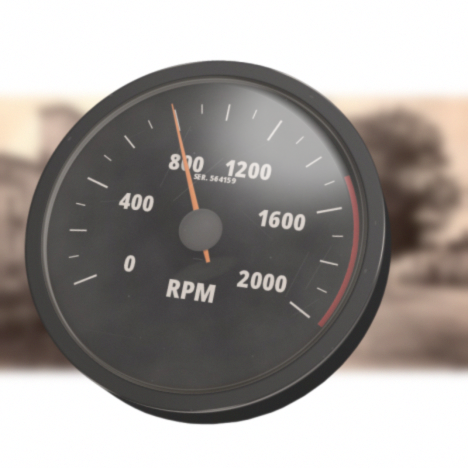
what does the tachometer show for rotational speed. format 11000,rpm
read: 800,rpm
